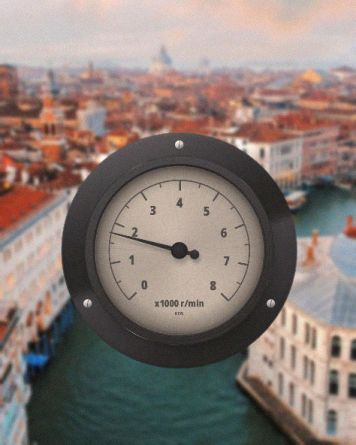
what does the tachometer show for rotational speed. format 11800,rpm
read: 1750,rpm
